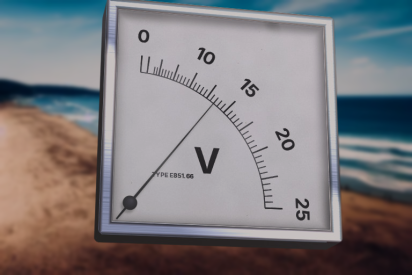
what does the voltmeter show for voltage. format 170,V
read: 13.5,V
